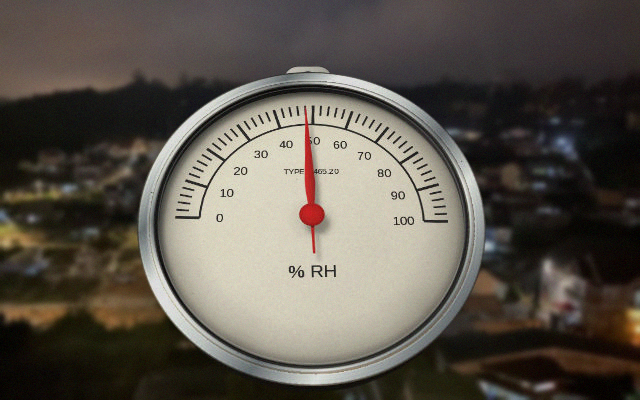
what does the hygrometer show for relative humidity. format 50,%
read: 48,%
